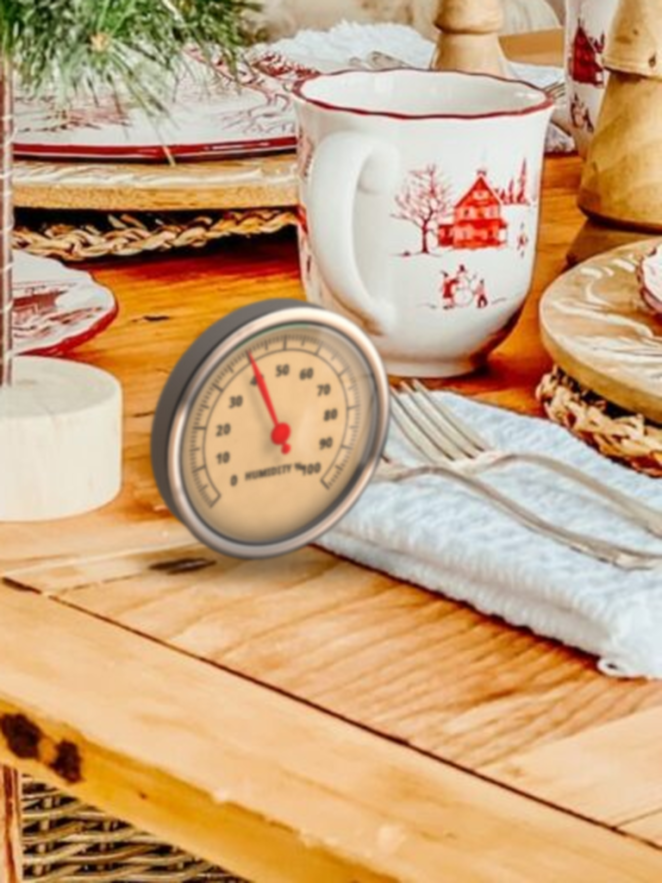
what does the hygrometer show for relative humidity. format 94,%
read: 40,%
